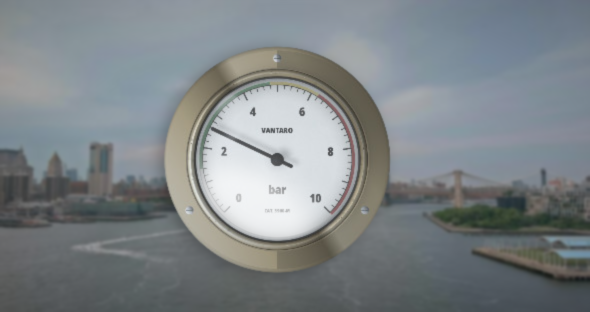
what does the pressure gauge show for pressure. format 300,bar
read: 2.6,bar
